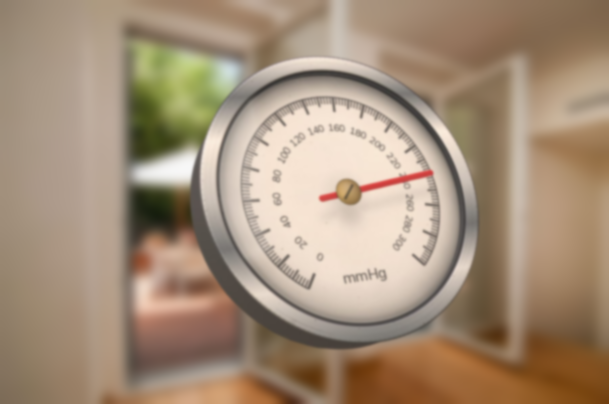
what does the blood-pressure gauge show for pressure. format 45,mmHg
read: 240,mmHg
